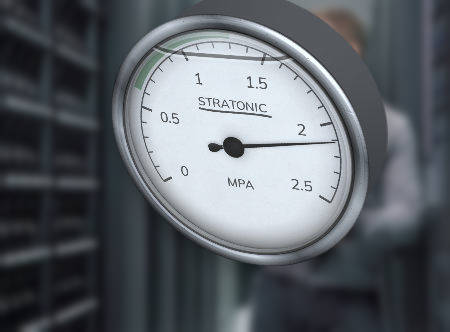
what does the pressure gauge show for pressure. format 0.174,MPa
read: 2.1,MPa
